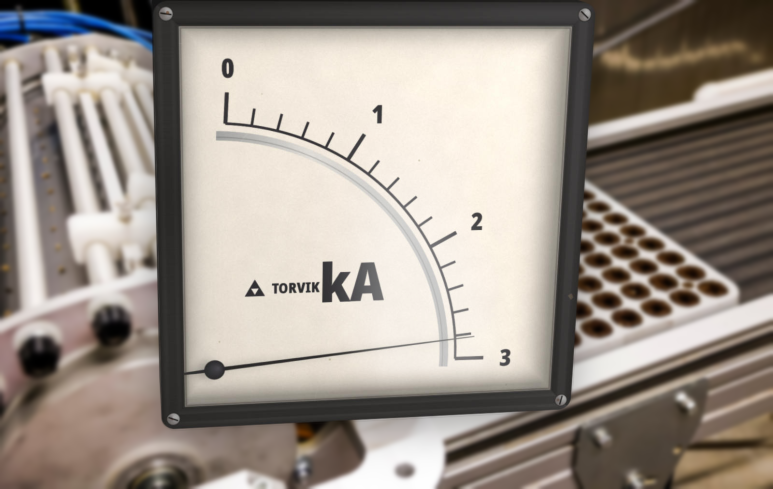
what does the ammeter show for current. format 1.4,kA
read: 2.8,kA
